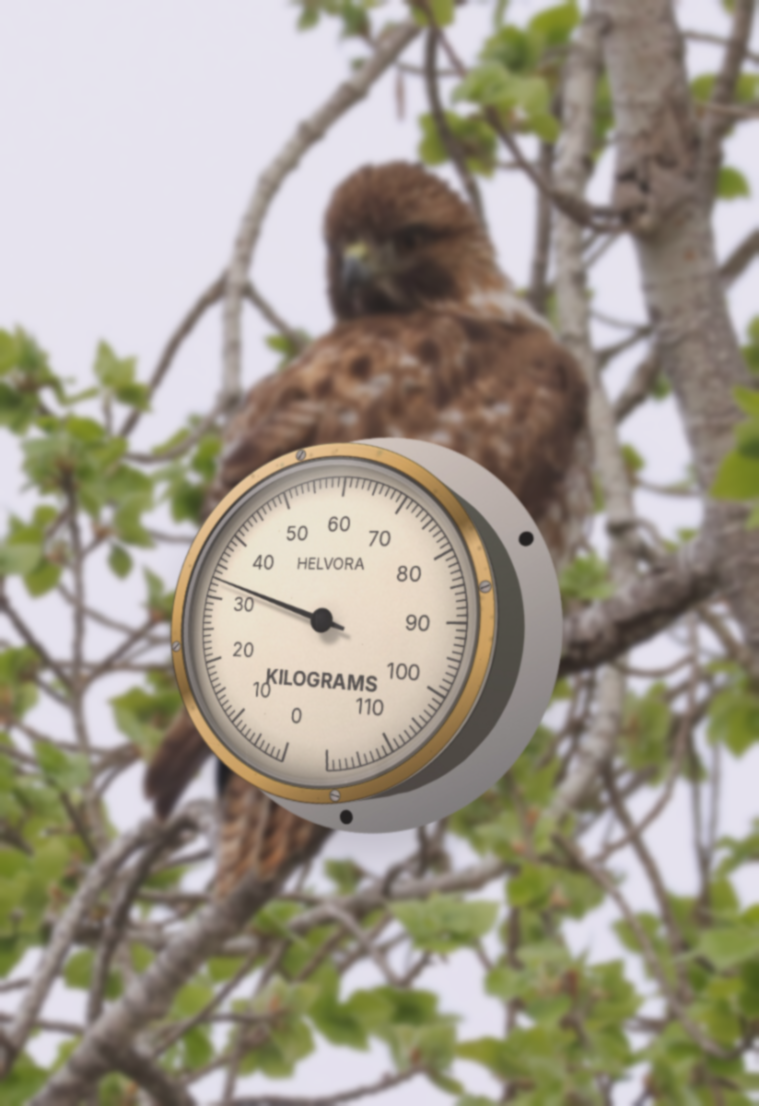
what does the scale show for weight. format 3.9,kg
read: 33,kg
